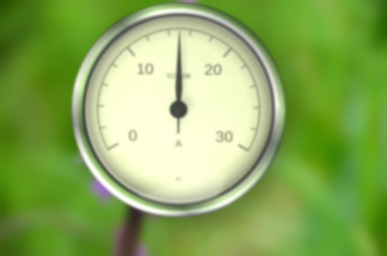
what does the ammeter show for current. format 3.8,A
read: 15,A
